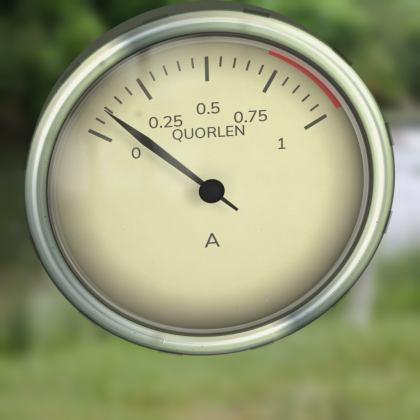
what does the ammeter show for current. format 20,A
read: 0.1,A
